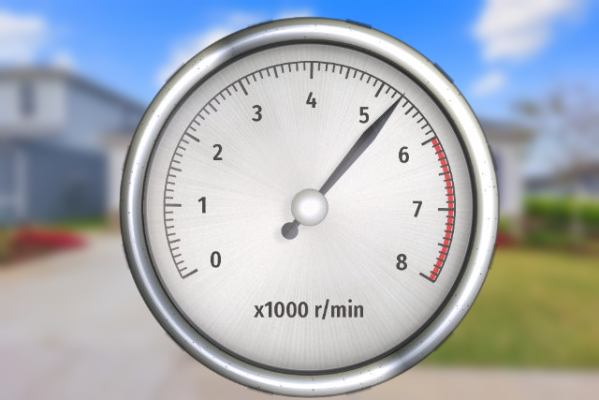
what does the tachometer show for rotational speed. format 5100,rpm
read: 5300,rpm
